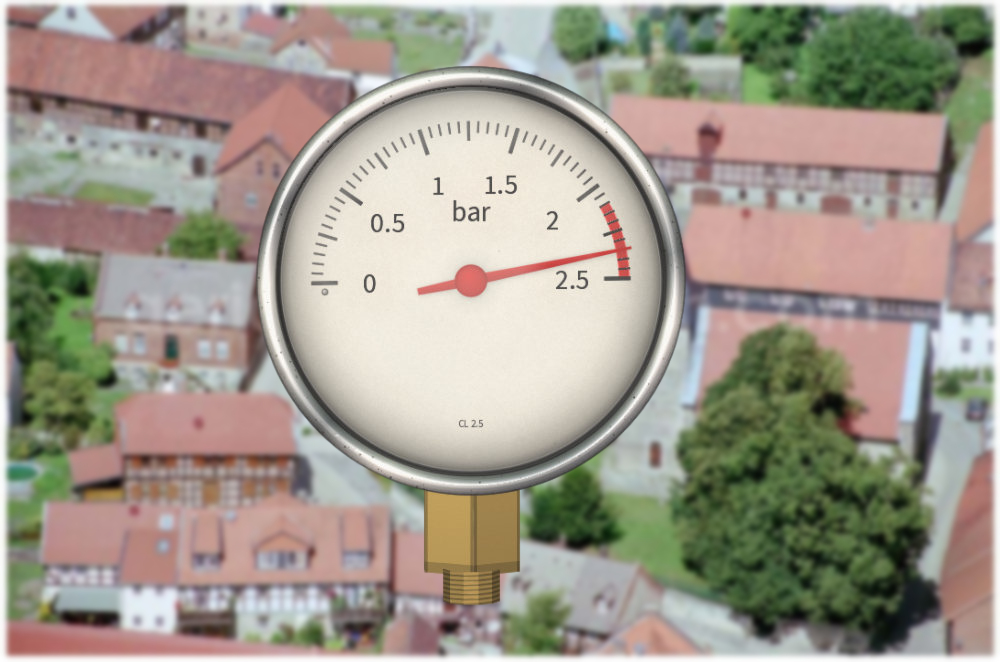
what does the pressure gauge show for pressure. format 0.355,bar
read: 2.35,bar
